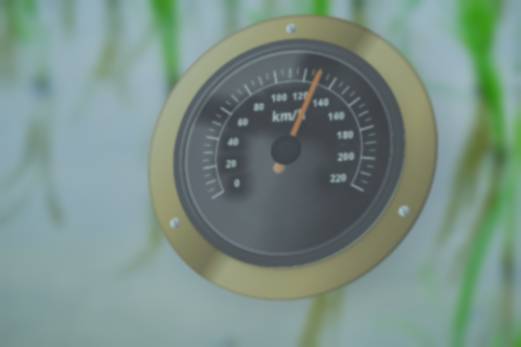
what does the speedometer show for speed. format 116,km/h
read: 130,km/h
